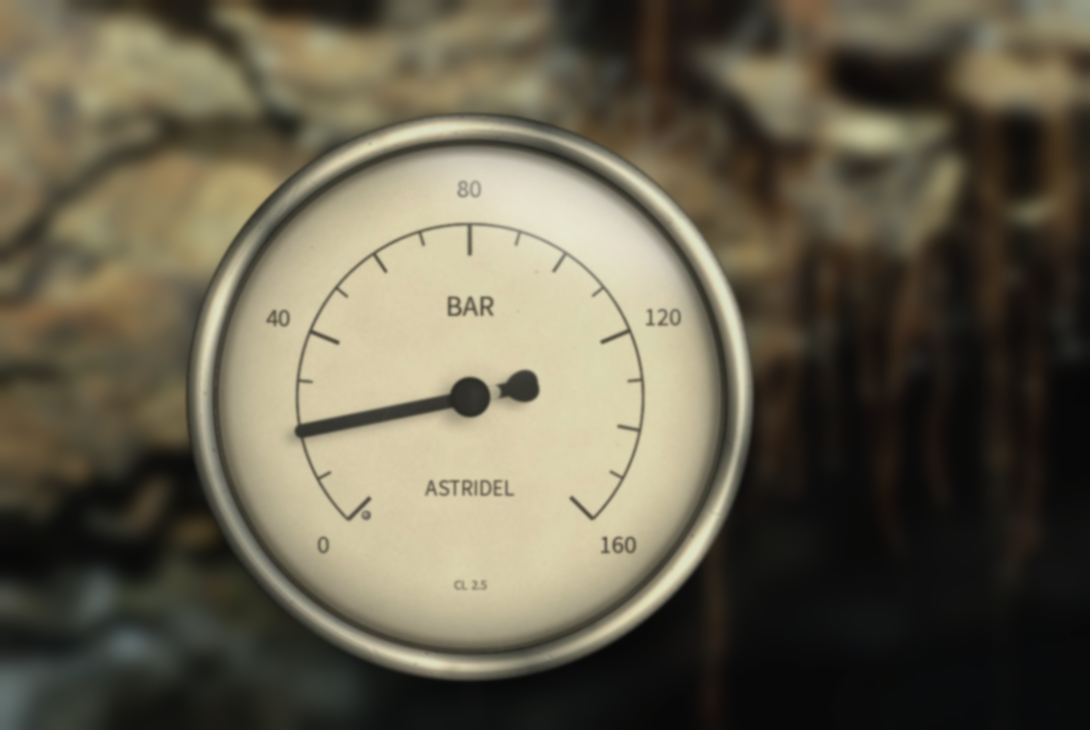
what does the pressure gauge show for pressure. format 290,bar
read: 20,bar
